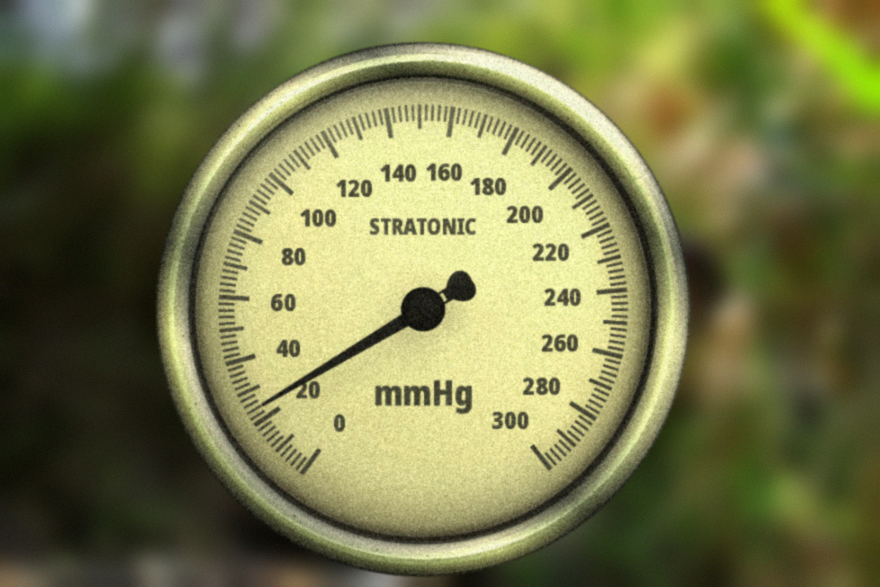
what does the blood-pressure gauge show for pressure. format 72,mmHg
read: 24,mmHg
